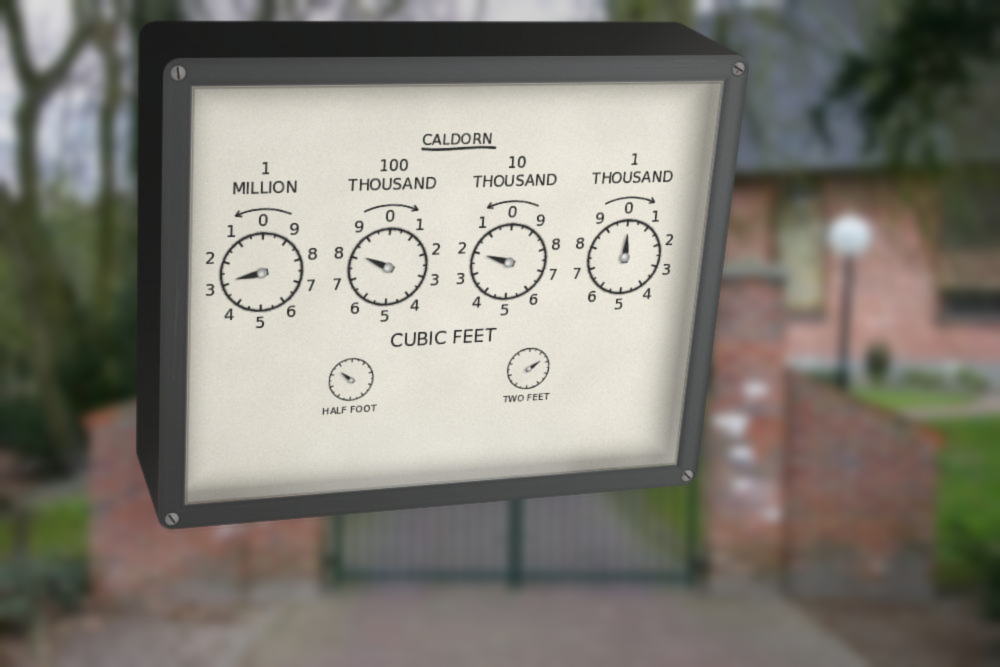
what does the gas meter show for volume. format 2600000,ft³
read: 282000,ft³
